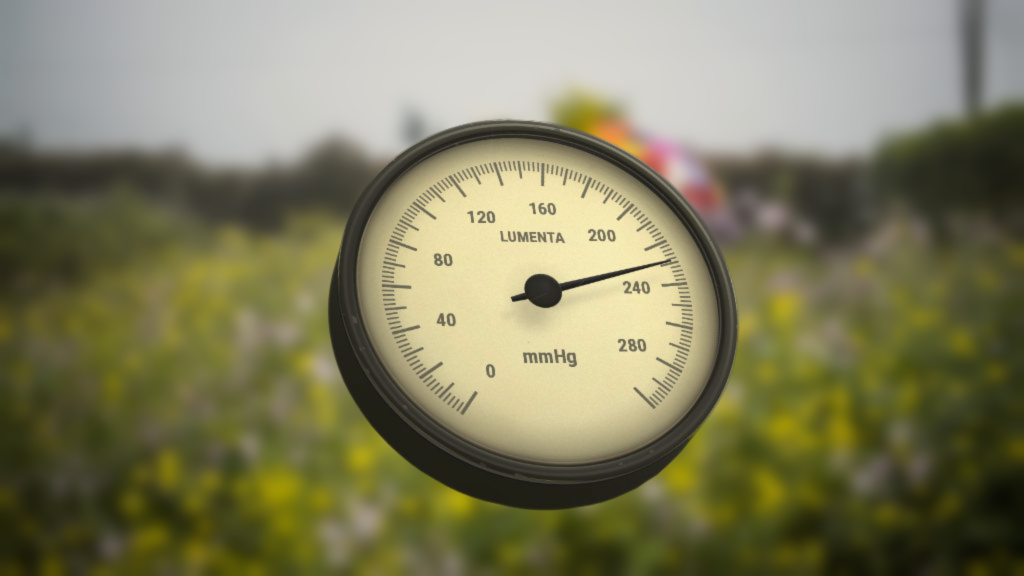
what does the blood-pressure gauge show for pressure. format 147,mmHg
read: 230,mmHg
